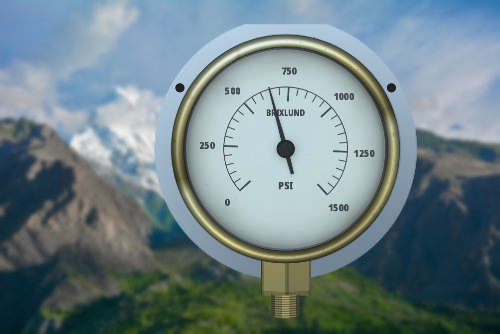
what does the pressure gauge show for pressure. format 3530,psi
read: 650,psi
